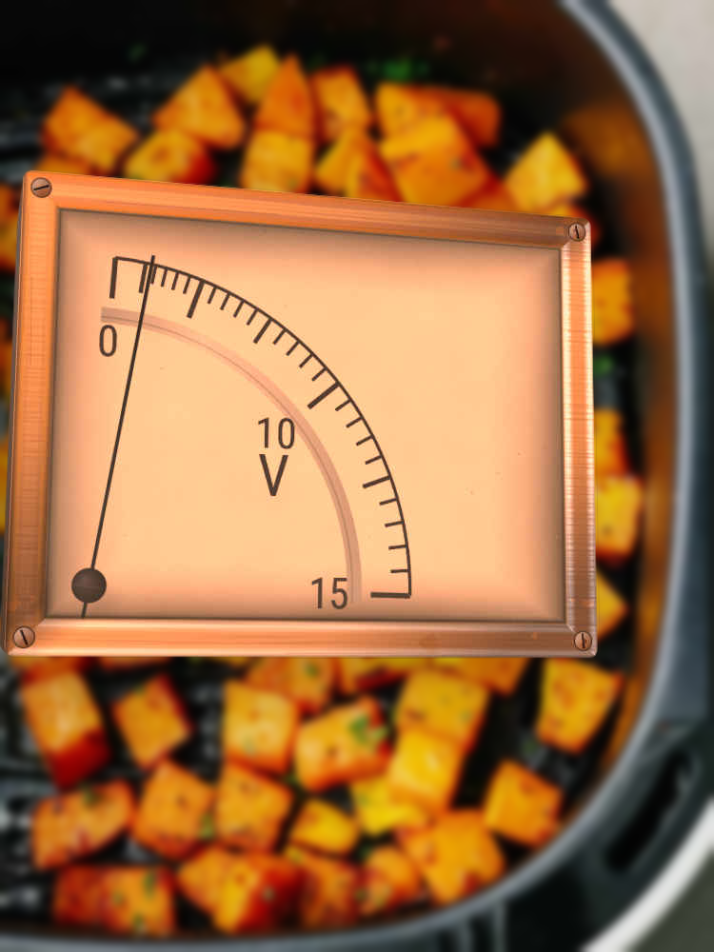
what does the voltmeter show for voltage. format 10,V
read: 2.75,V
